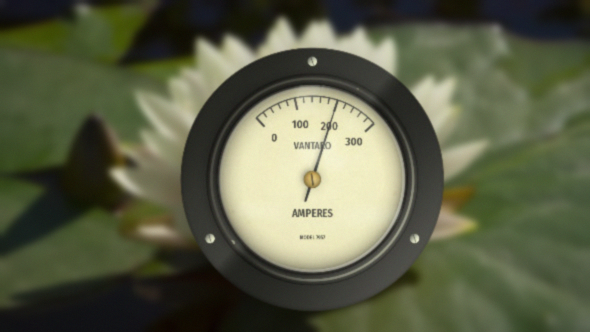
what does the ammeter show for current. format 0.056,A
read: 200,A
